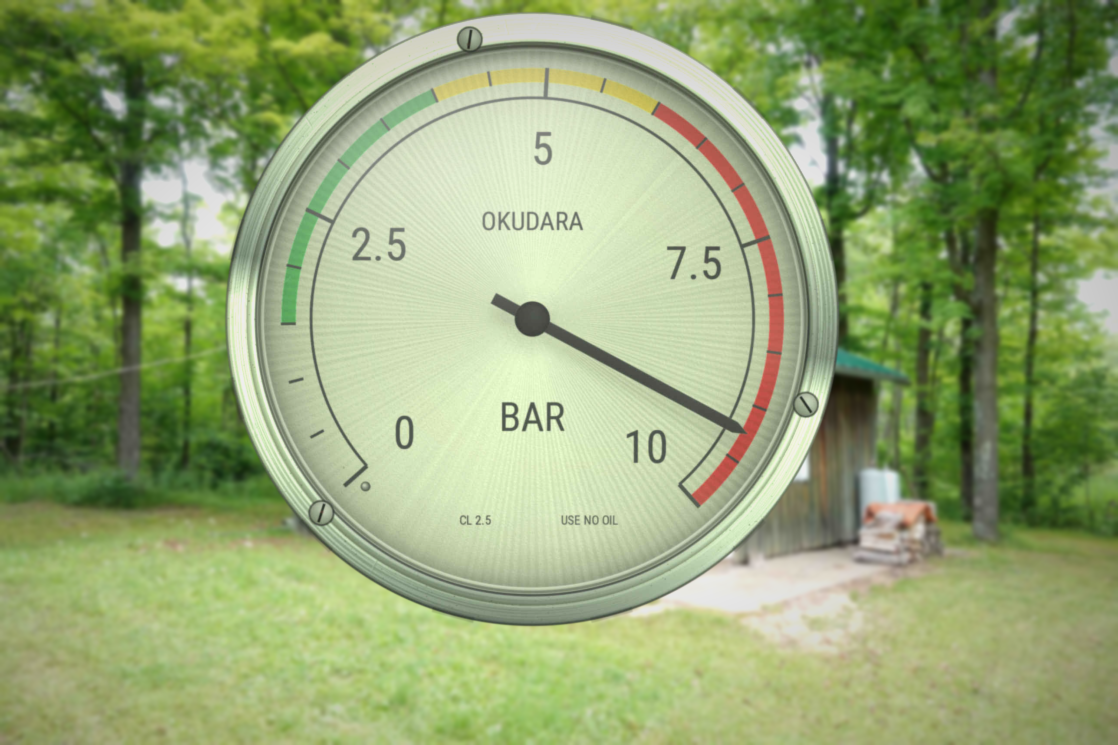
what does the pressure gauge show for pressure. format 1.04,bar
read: 9.25,bar
